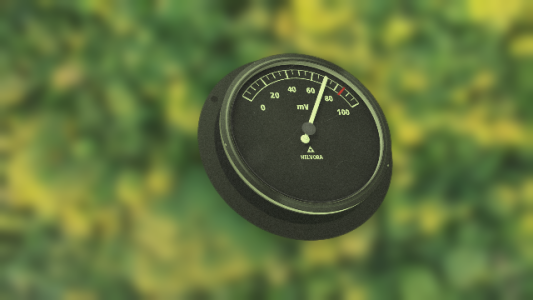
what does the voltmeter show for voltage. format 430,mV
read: 70,mV
